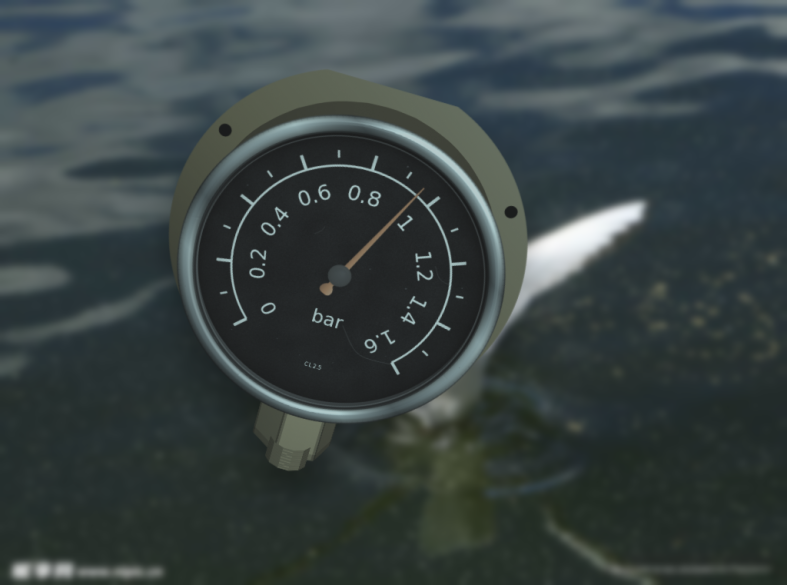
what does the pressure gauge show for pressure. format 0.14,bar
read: 0.95,bar
